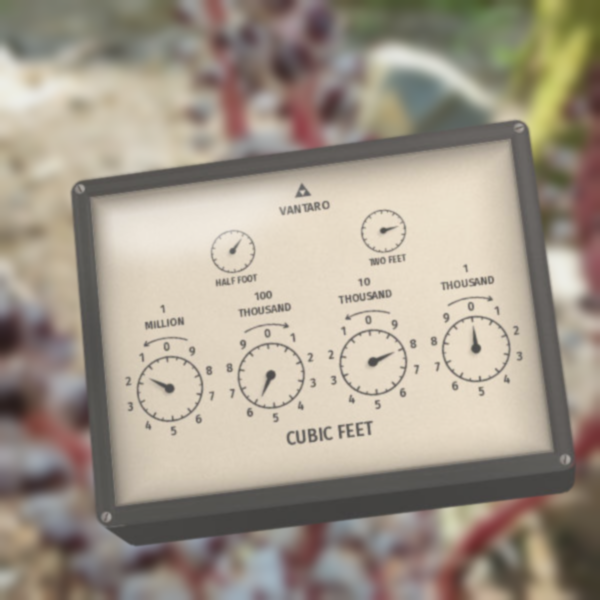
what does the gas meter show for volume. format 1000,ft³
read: 158000,ft³
